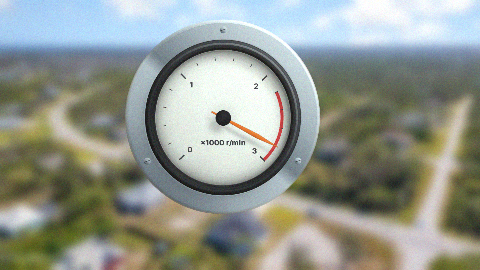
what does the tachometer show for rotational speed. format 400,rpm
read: 2800,rpm
